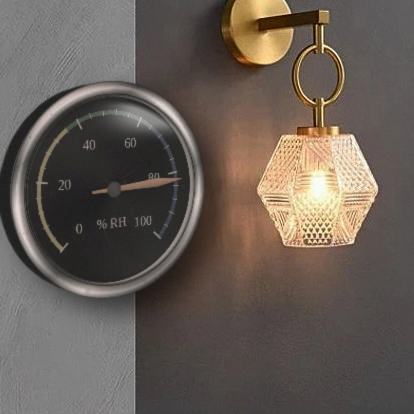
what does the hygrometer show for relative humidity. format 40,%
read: 82,%
